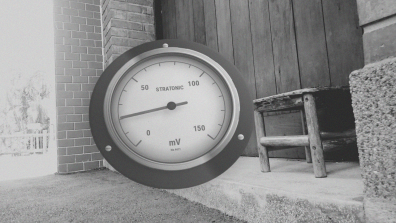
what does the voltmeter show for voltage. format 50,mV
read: 20,mV
